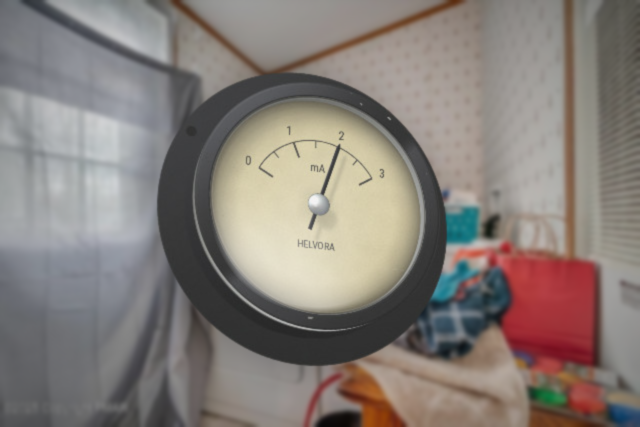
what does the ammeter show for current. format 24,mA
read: 2,mA
